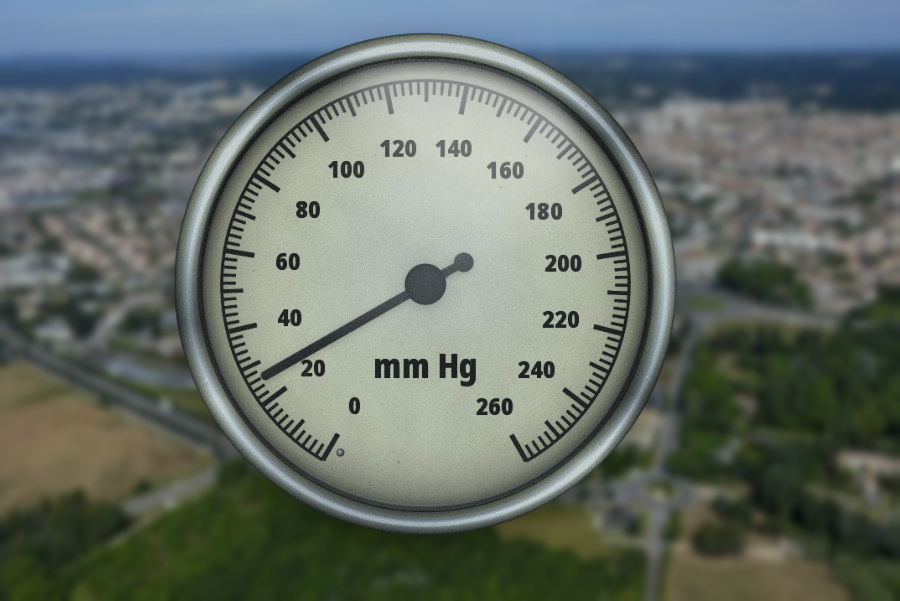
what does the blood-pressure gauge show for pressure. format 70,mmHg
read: 26,mmHg
